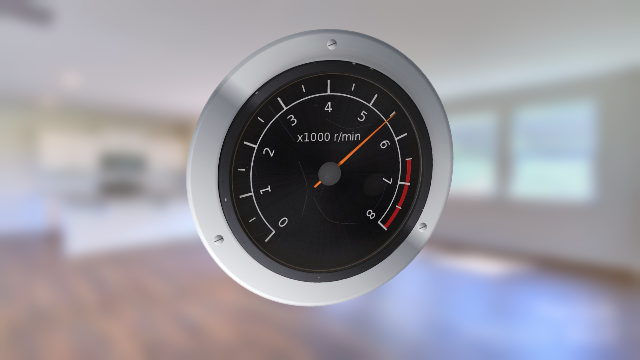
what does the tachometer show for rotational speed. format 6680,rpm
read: 5500,rpm
